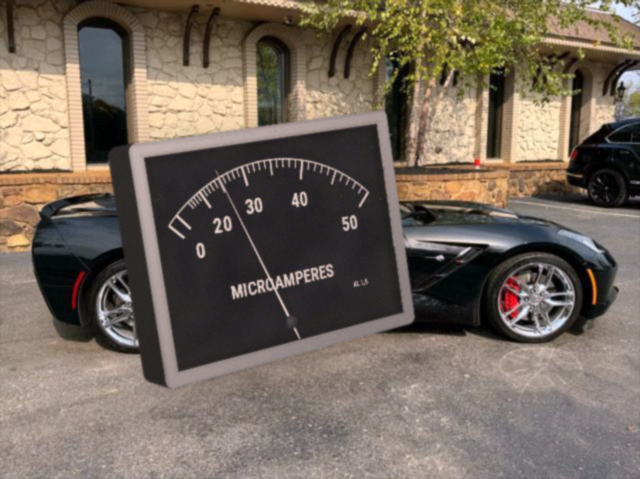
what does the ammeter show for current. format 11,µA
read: 25,µA
